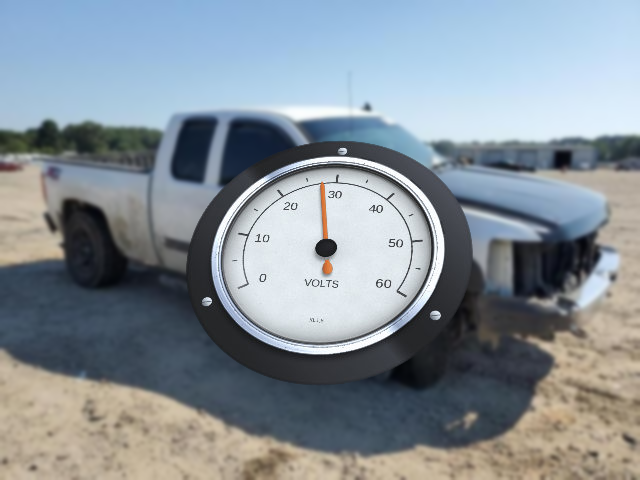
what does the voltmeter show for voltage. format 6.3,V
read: 27.5,V
